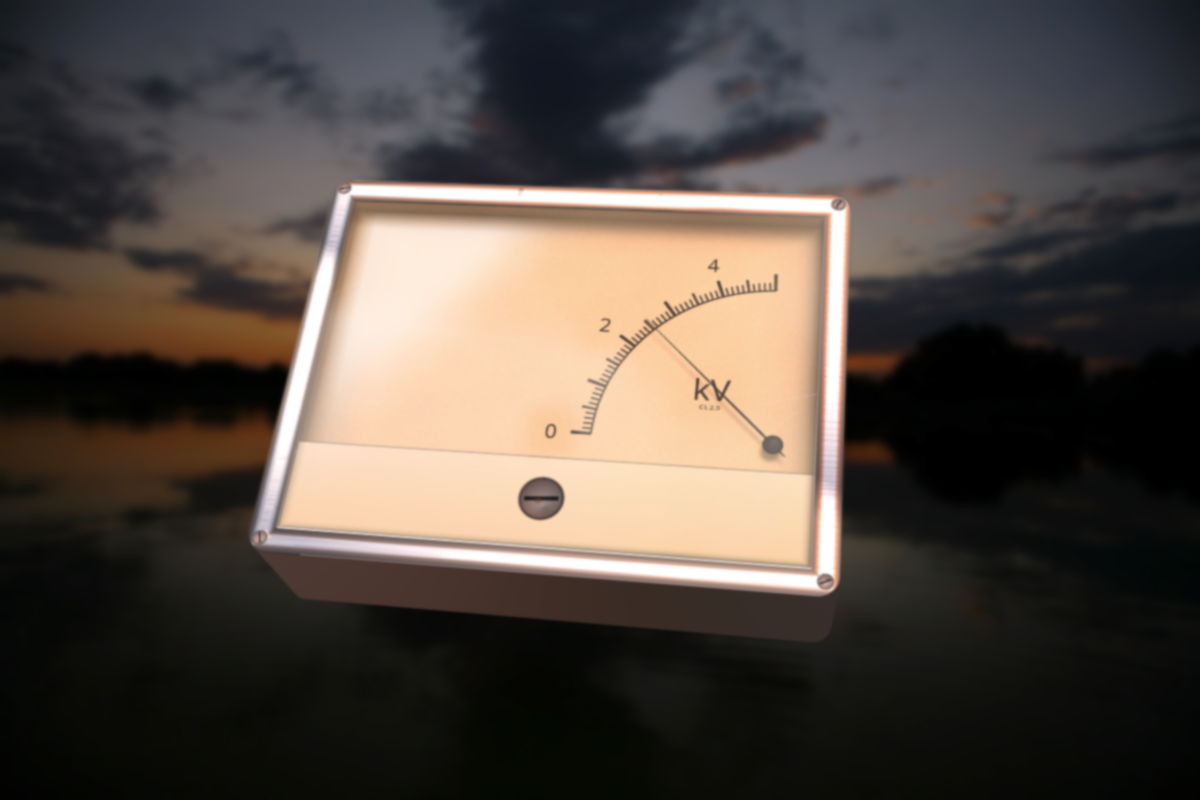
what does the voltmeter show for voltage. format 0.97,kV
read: 2.5,kV
